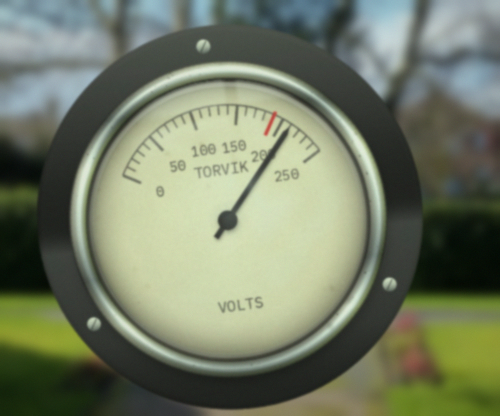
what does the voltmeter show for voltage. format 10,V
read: 210,V
